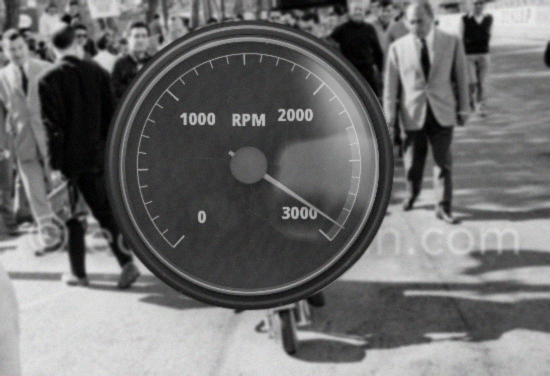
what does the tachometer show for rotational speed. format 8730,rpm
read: 2900,rpm
